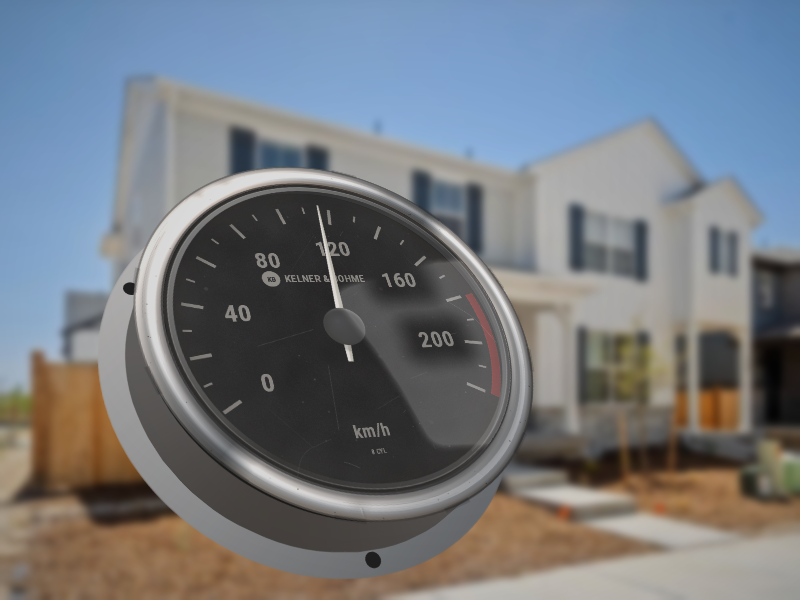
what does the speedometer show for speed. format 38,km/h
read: 115,km/h
